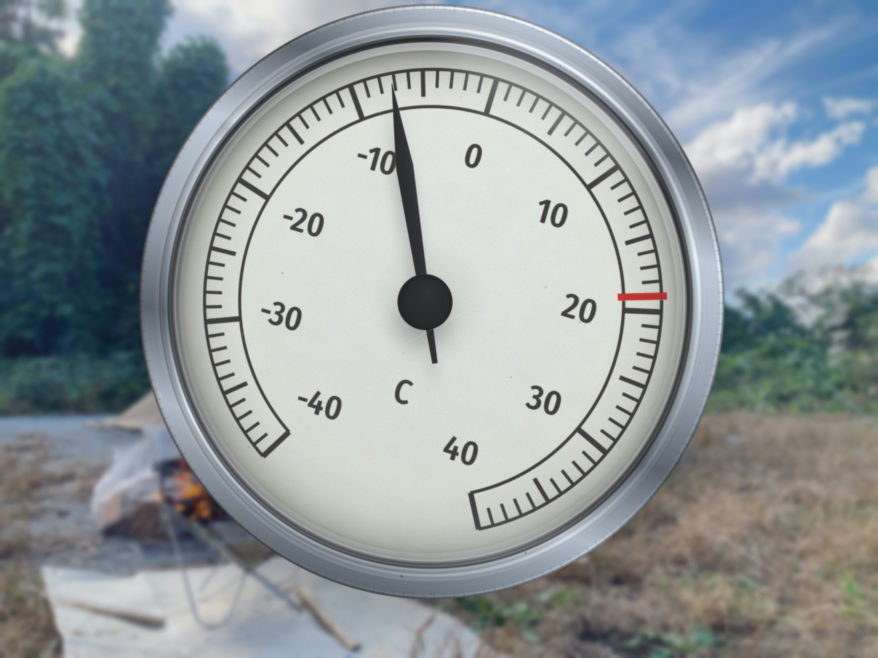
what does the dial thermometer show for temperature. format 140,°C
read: -7,°C
